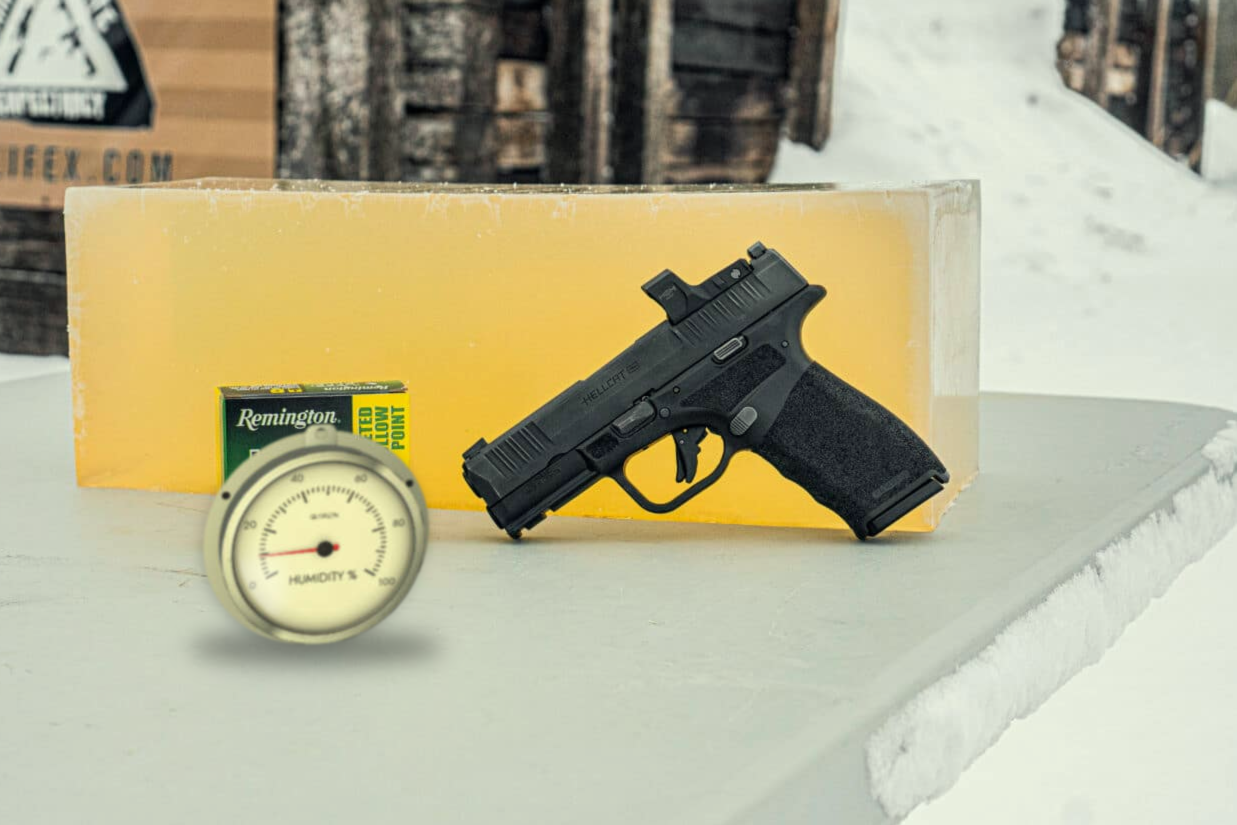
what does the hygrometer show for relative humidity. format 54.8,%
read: 10,%
